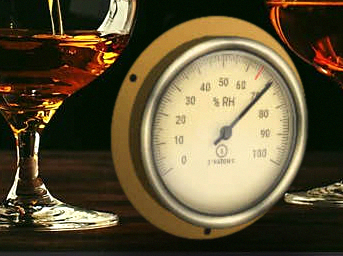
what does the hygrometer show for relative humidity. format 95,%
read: 70,%
